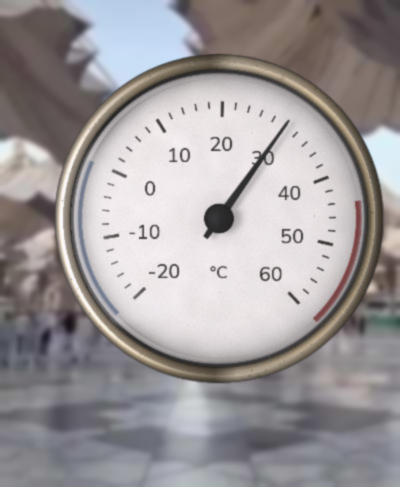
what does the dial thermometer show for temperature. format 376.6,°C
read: 30,°C
